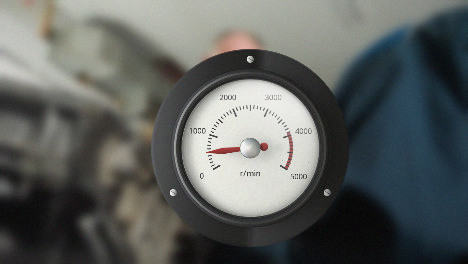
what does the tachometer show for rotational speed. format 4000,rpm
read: 500,rpm
